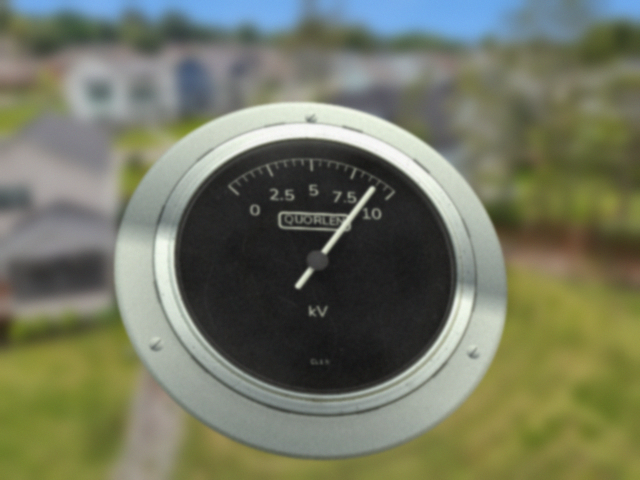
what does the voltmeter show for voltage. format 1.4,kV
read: 9,kV
